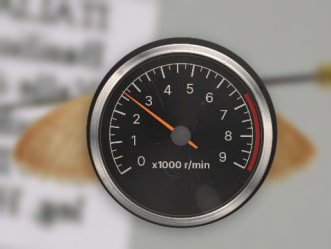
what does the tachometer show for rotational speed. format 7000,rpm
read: 2625,rpm
